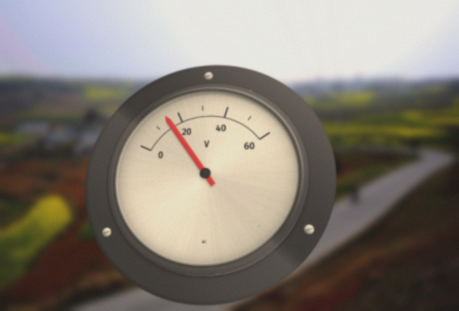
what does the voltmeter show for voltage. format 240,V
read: 15,V
